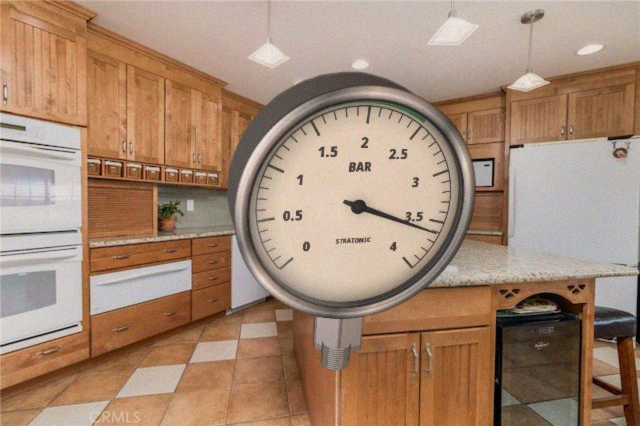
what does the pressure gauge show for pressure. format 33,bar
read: 3.6,bar
